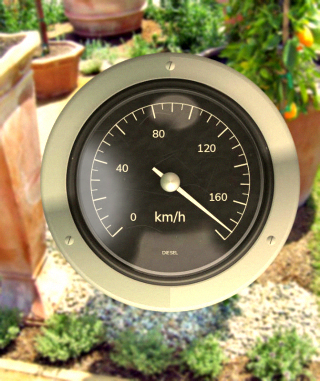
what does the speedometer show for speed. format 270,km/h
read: 175,km/h
